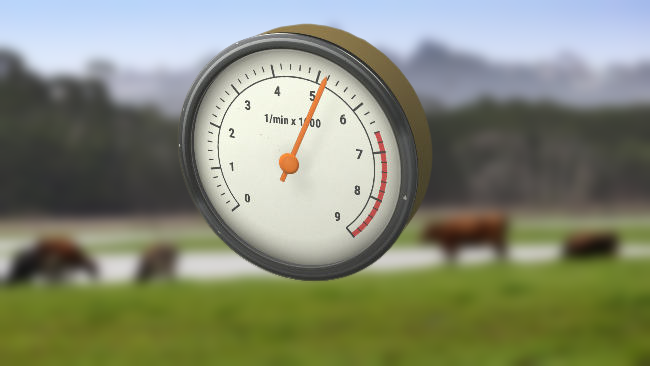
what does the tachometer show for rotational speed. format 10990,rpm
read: 5200,rpm
